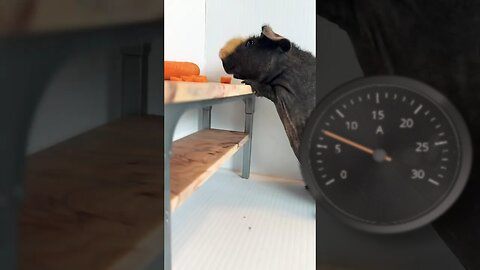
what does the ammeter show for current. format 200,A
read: 7,A
